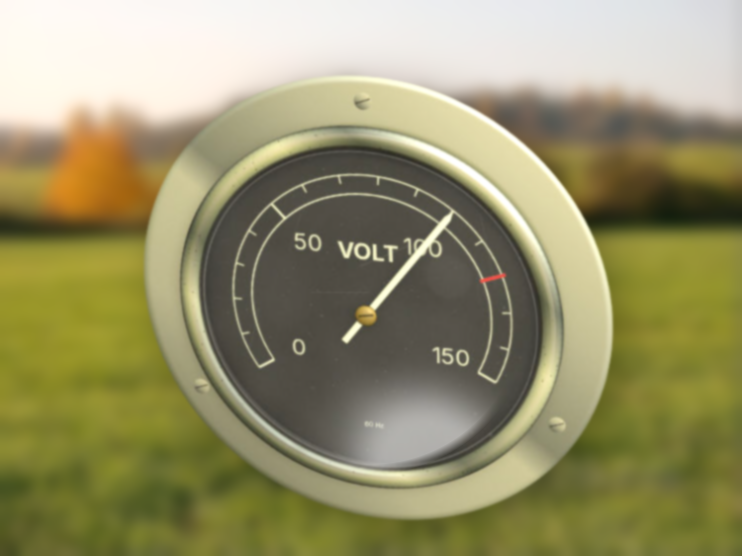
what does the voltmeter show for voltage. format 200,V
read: 100,V
